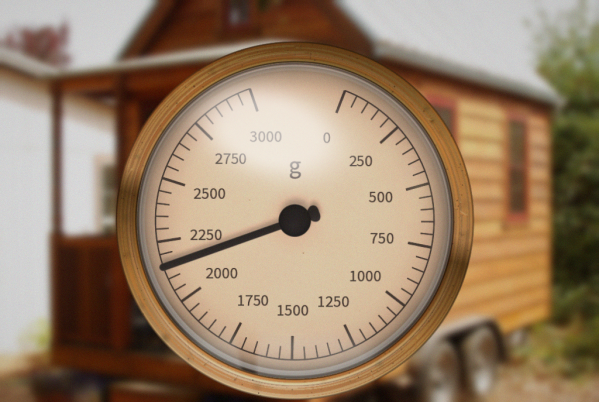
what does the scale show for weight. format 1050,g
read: 2150,g
